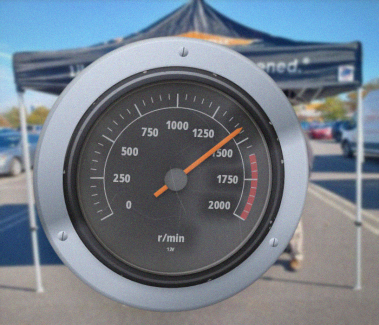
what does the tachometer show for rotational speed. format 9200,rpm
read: 1425,rpm
